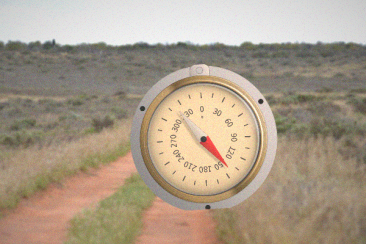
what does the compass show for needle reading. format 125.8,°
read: 142.5,°
